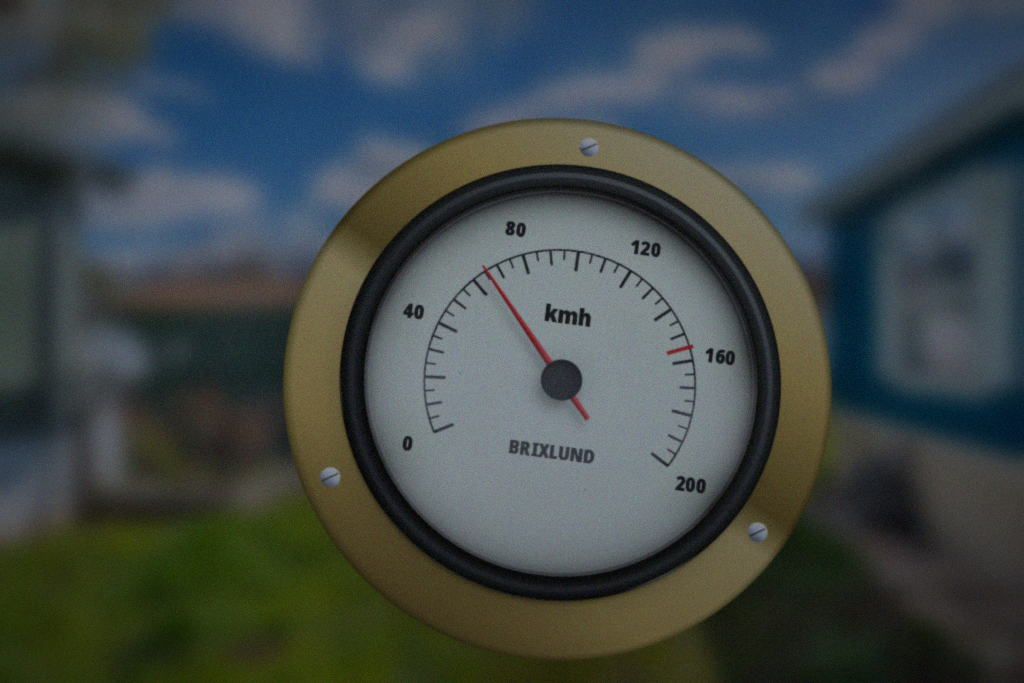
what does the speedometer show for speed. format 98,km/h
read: 65,km/h
